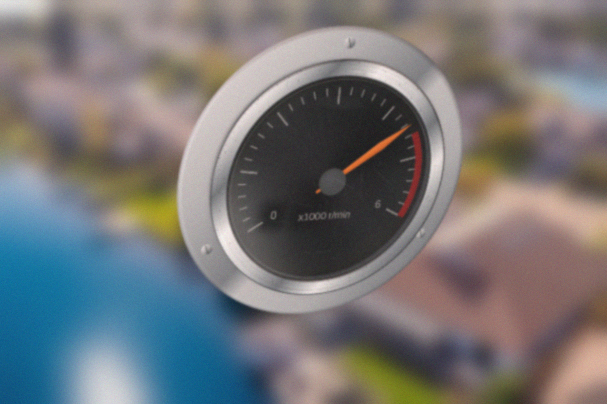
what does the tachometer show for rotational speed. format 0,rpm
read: 4400,rpm
